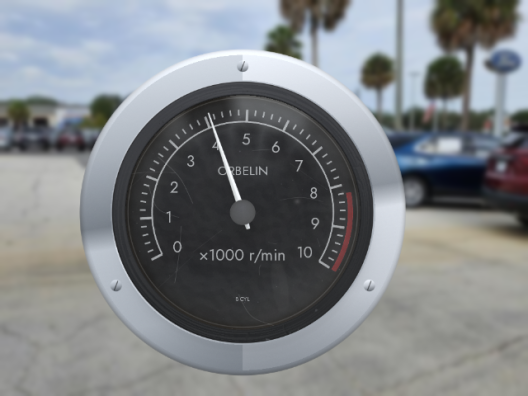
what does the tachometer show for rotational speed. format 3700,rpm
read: 4100,rpm
